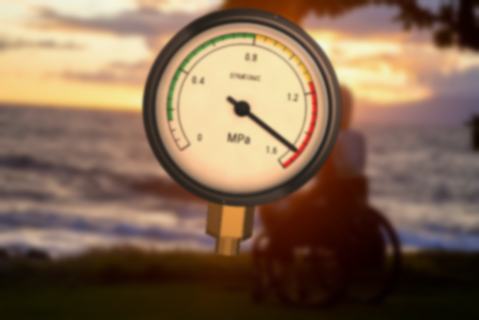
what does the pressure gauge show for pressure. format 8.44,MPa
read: 1.5,MPa
